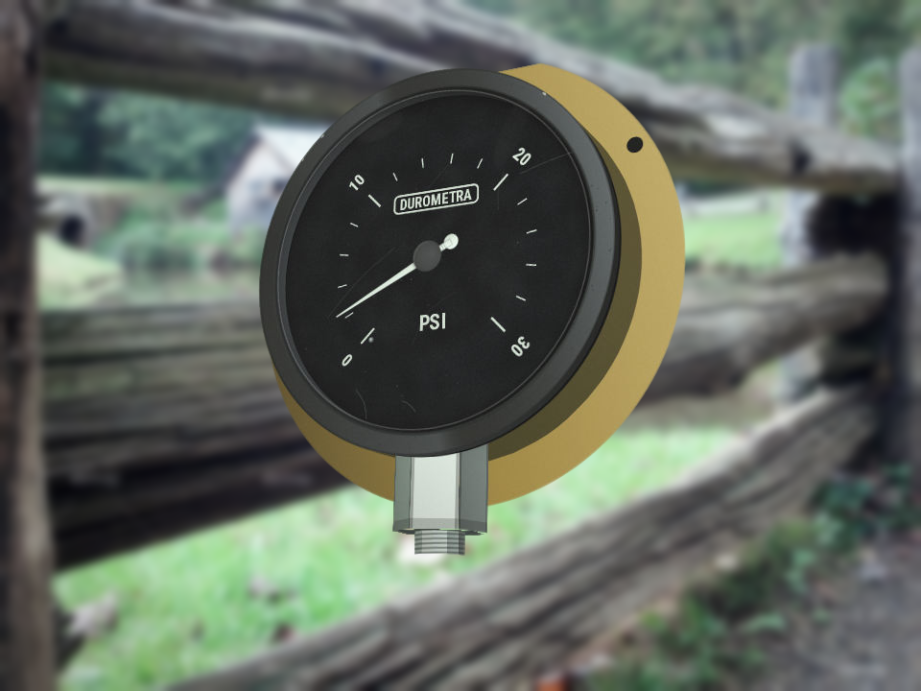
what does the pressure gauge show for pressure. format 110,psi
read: 2,psi
